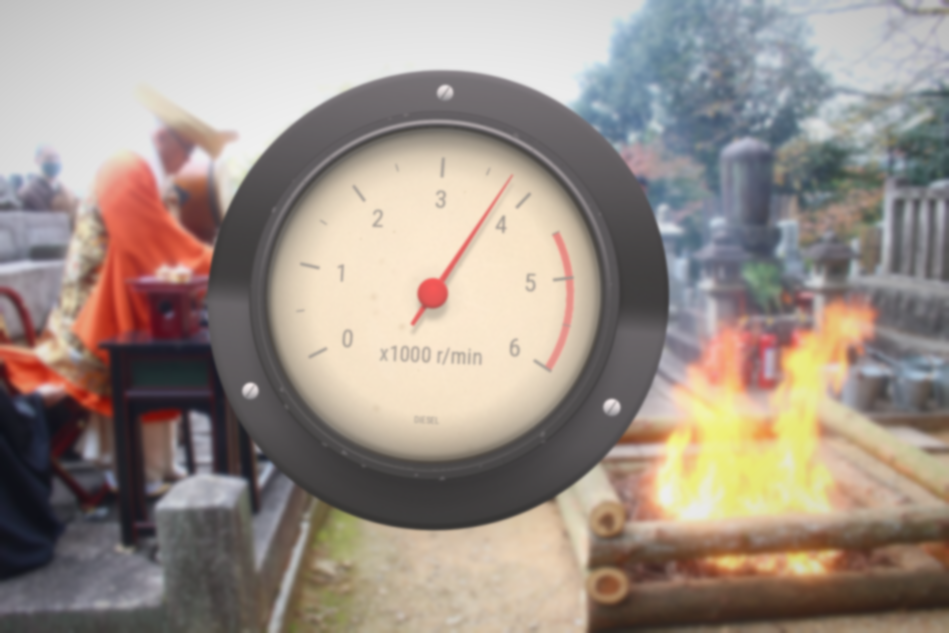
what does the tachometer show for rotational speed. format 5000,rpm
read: 3750,rpm
